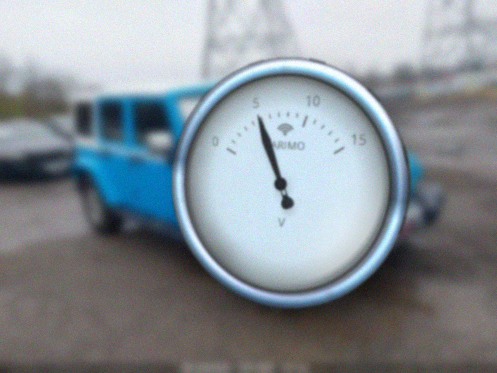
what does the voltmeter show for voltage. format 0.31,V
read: 5,V
